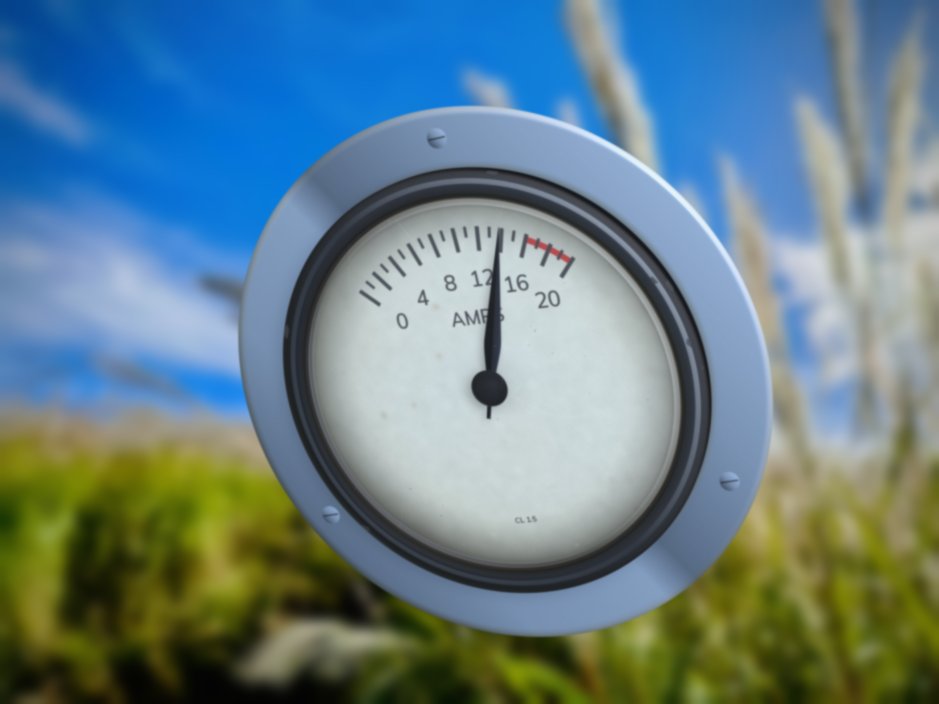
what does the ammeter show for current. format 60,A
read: 14,A
